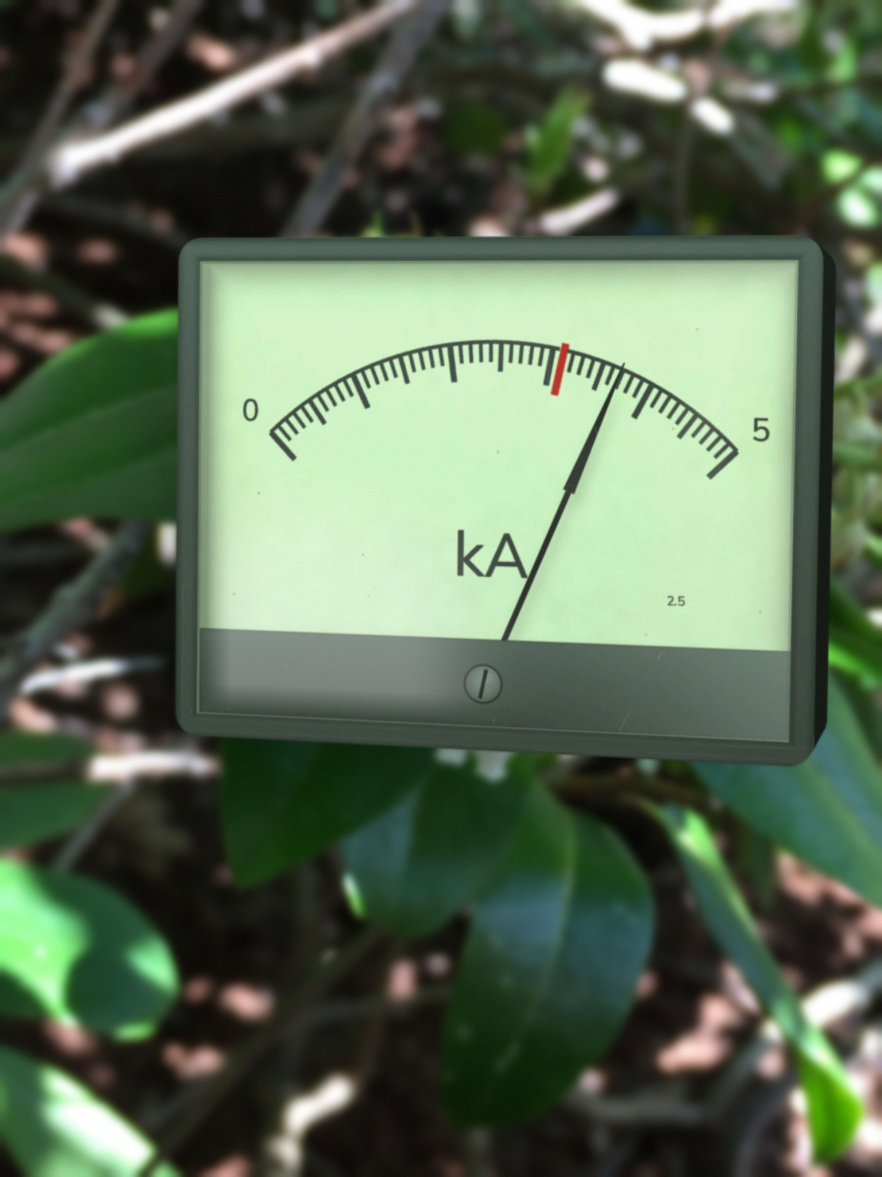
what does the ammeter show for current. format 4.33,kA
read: 3.7,kA
